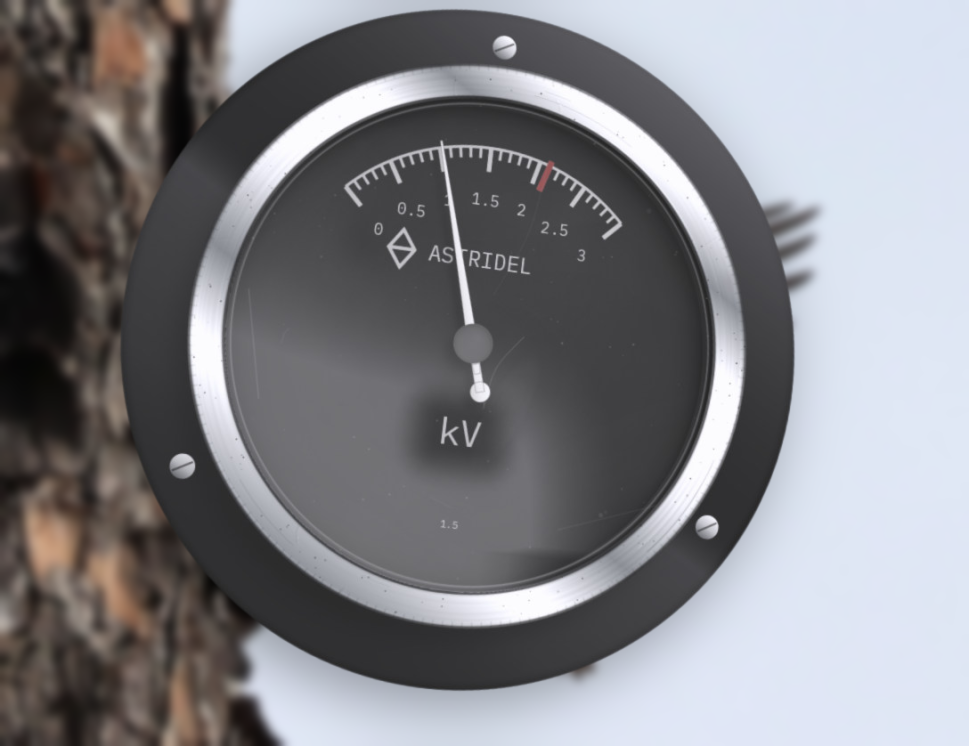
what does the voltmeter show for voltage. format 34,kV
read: 1,kV
